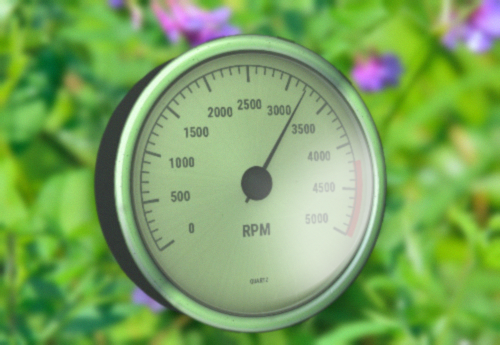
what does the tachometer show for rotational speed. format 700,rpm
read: 3200,rpm
